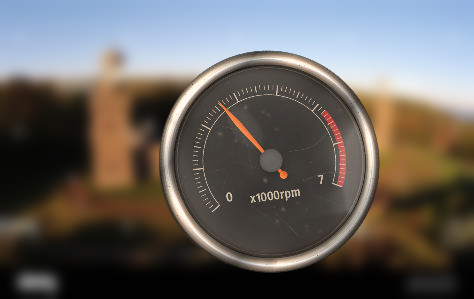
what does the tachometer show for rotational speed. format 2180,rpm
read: 2600,rpm
